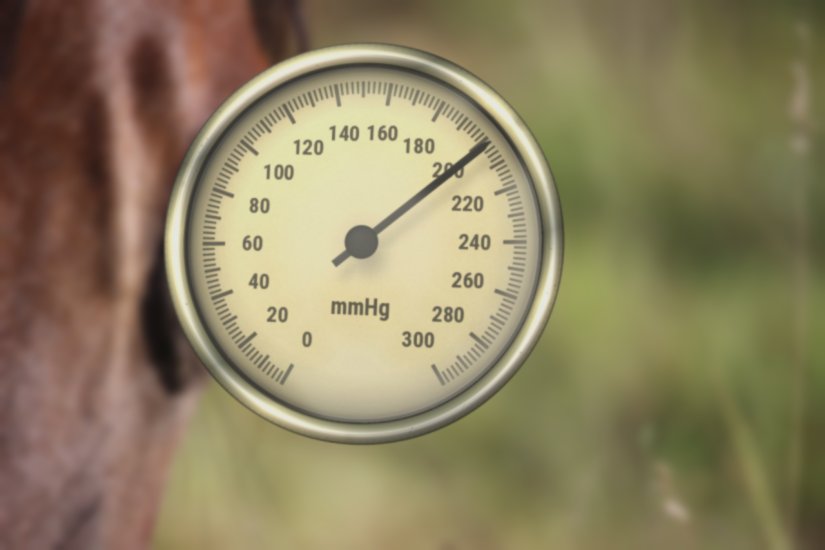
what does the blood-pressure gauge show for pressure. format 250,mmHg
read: 202,mmHg
